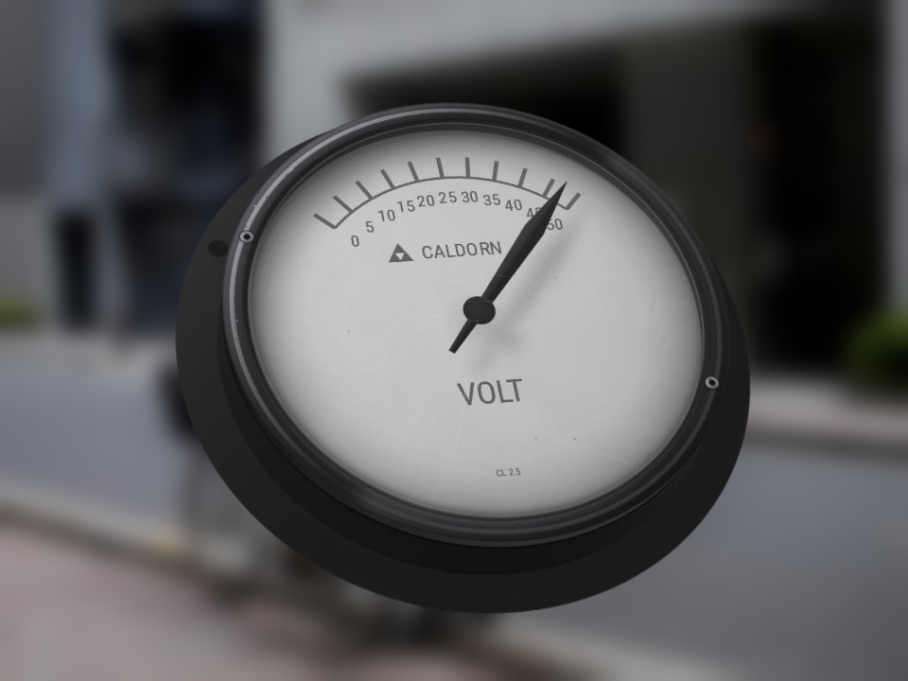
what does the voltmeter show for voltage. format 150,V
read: 47.5,V
